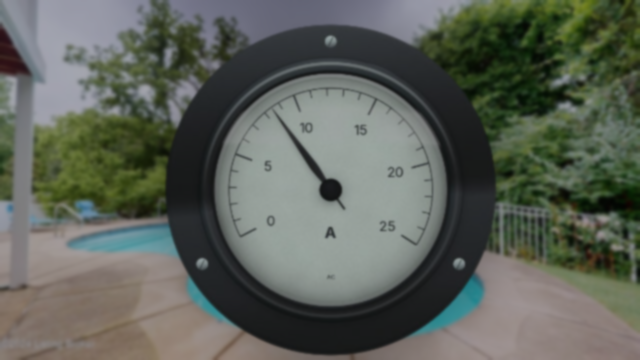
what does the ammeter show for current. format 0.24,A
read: 8.5,A
